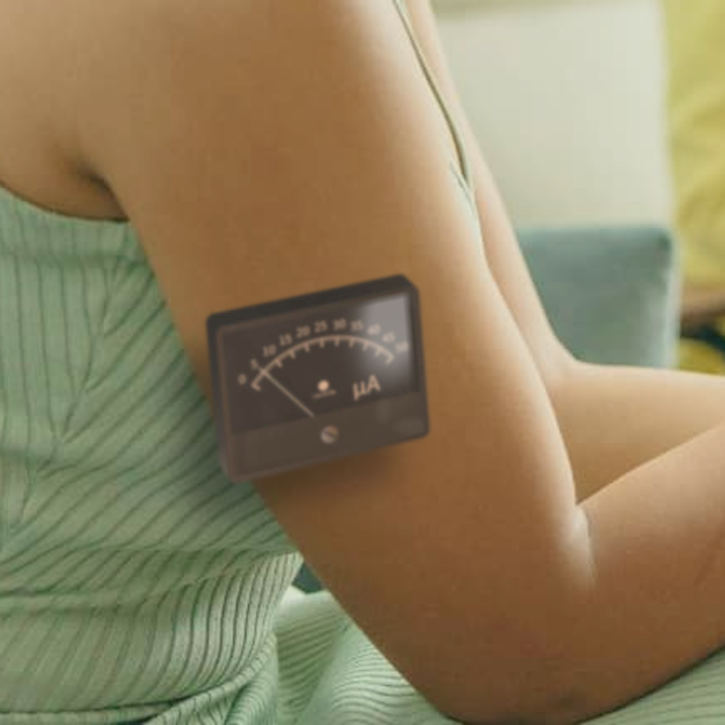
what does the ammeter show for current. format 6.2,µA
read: 5,µA
